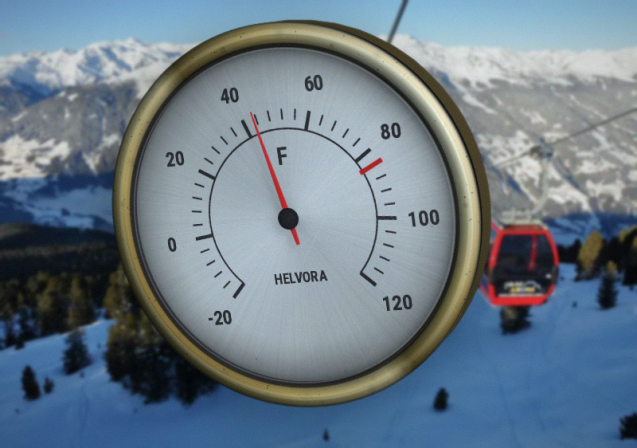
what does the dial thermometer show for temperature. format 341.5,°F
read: 44,°F
